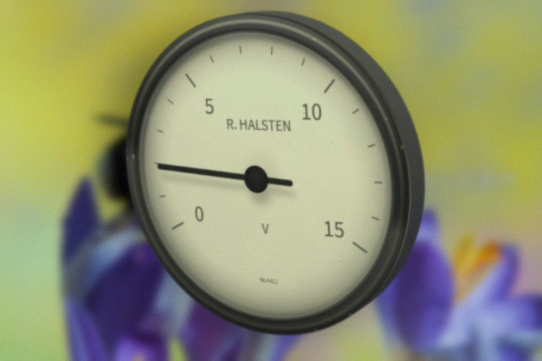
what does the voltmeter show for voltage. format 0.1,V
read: 2,V
